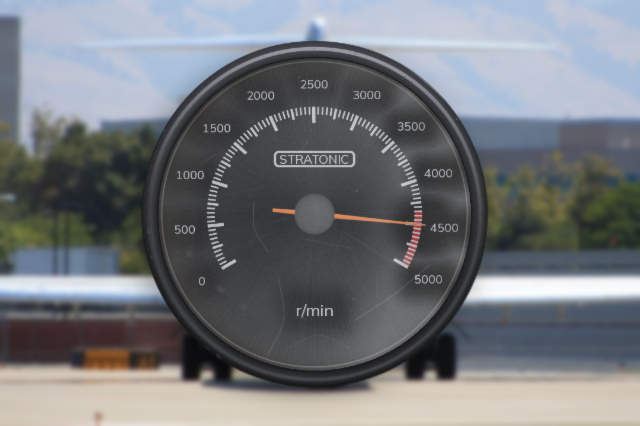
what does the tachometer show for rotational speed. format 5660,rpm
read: 4500,rpm
